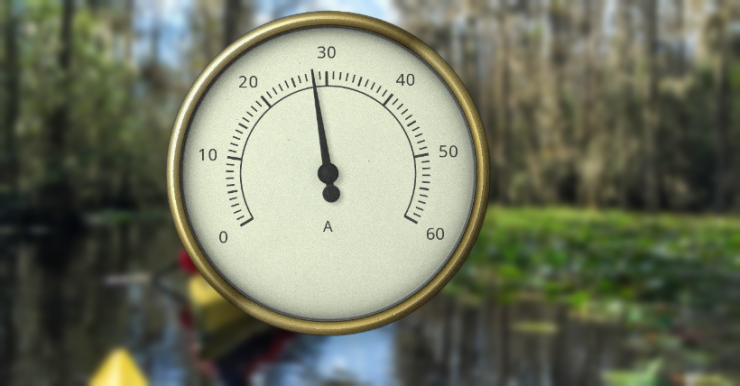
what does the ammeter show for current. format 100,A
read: 28,A
